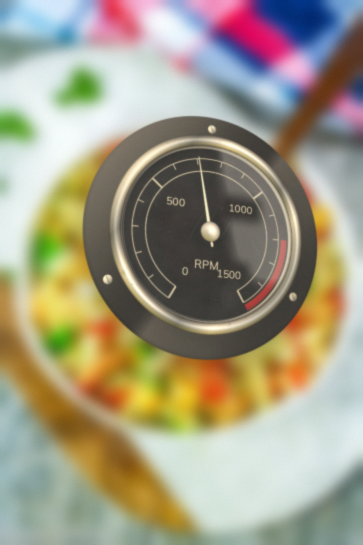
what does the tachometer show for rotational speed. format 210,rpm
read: 700,rpm
